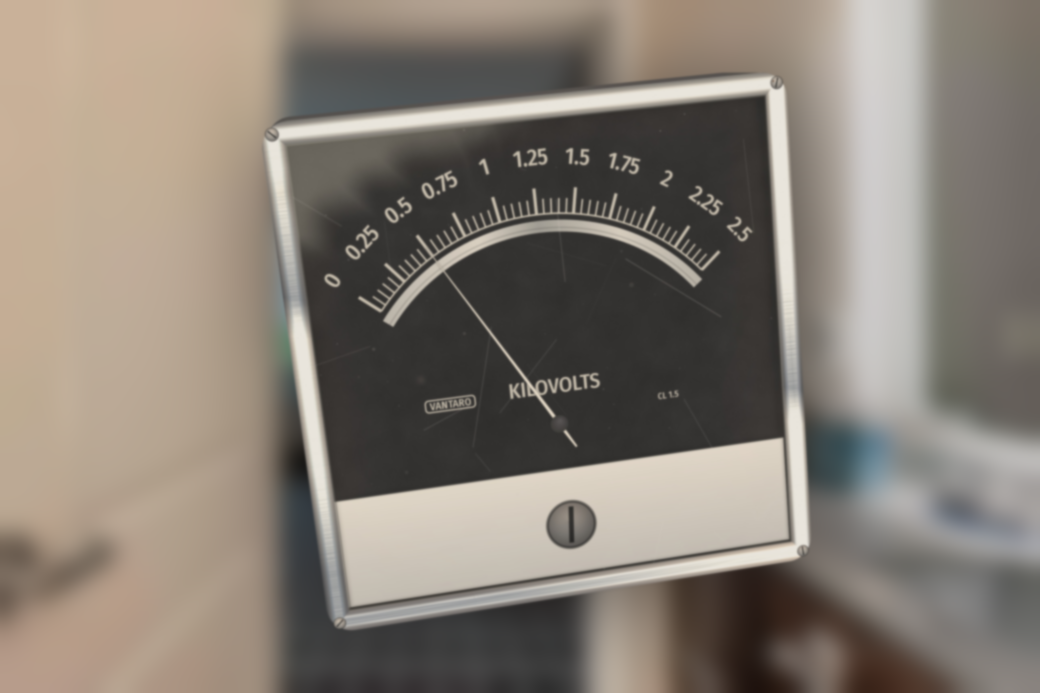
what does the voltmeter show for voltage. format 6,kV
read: 0.5,kV
